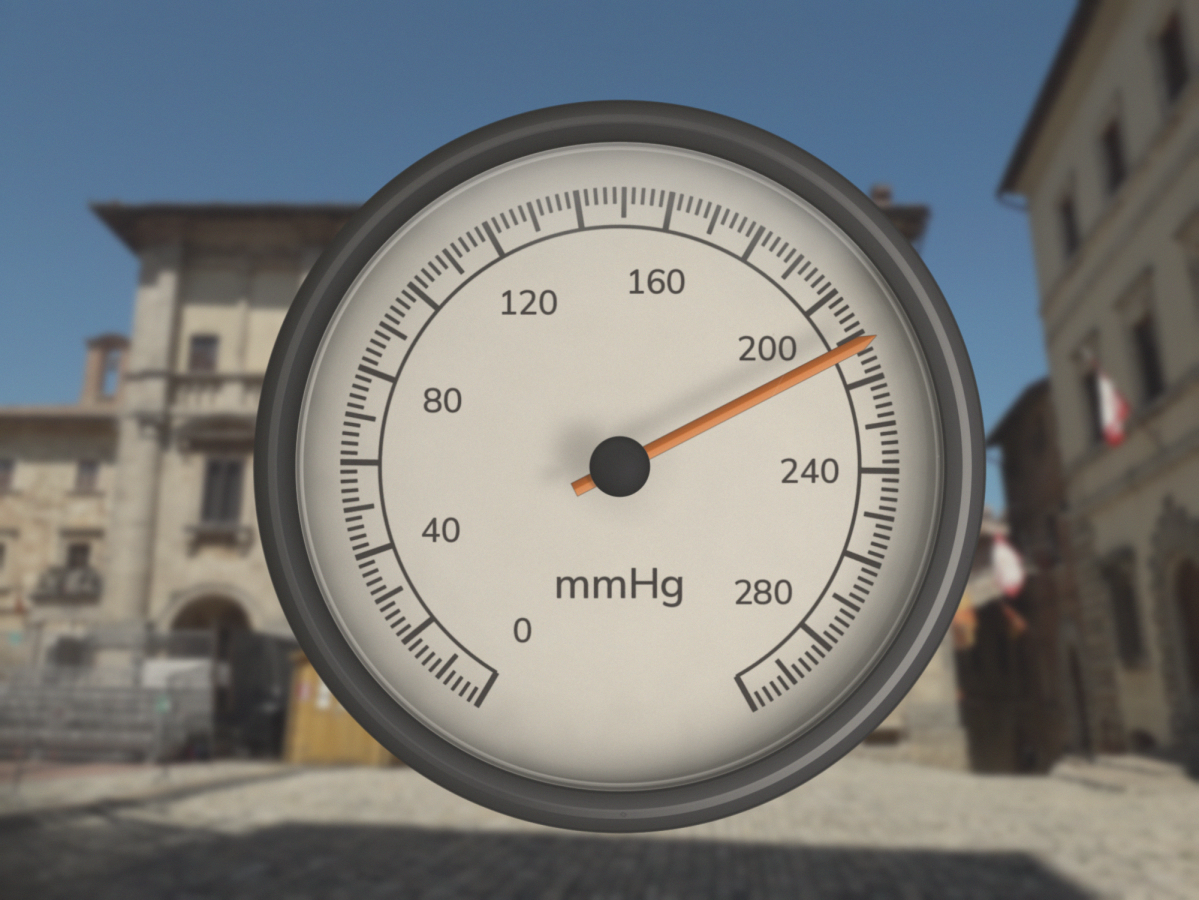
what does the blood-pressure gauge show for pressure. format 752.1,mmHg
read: 212,mmHg
